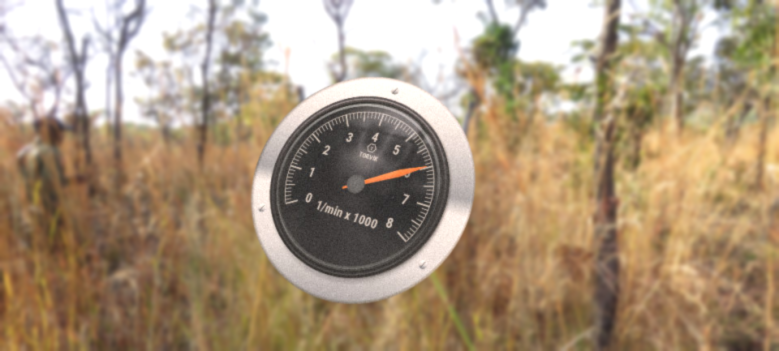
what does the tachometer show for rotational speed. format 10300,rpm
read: 6000,rpm
